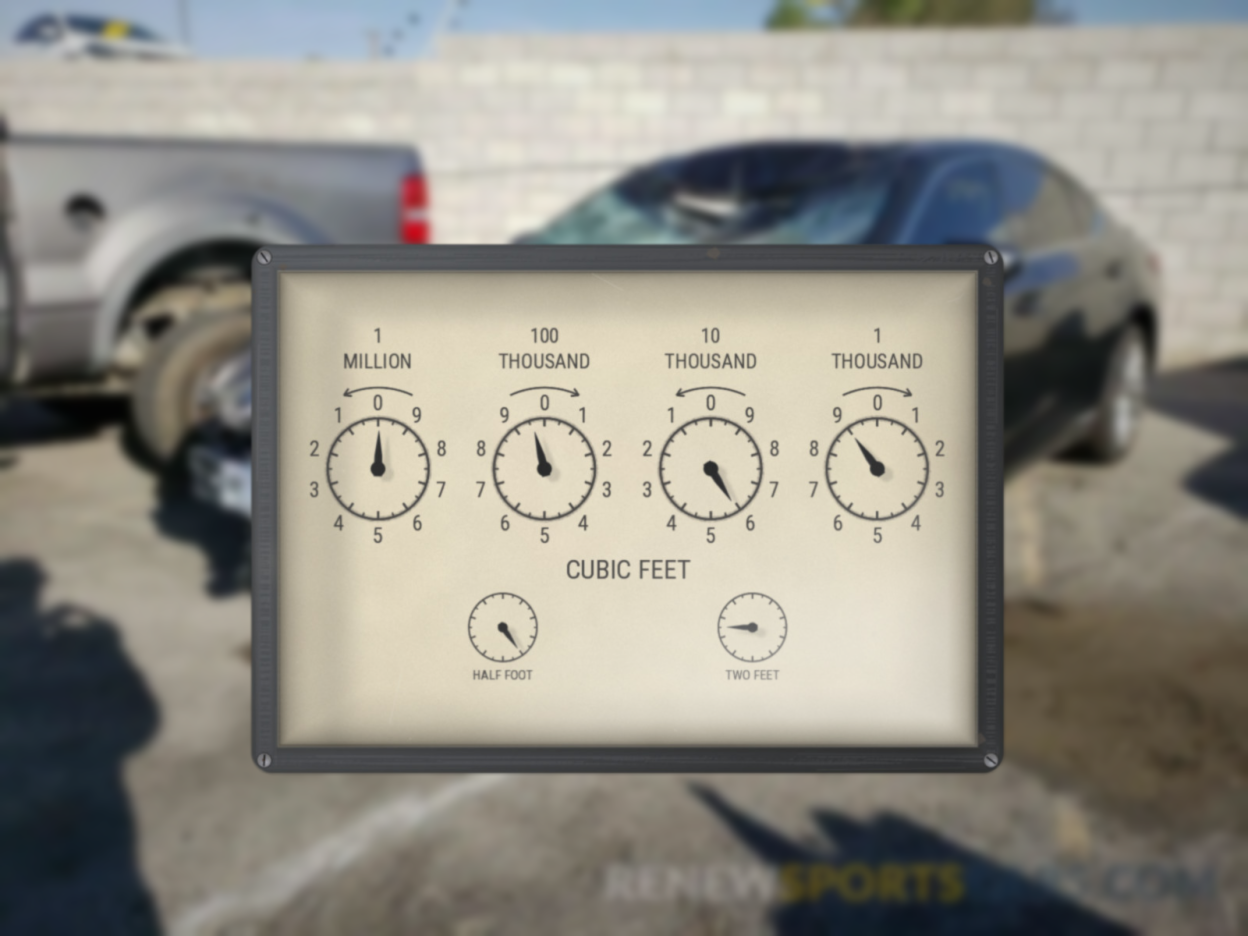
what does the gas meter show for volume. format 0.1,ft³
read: 995900,ft³
